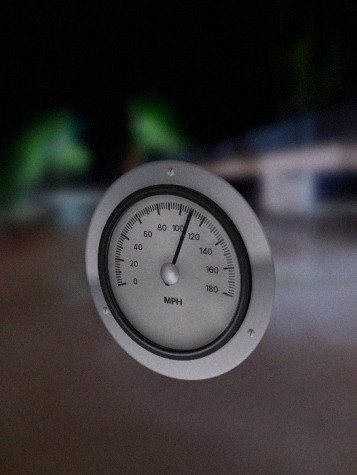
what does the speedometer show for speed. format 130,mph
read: 110,mph
